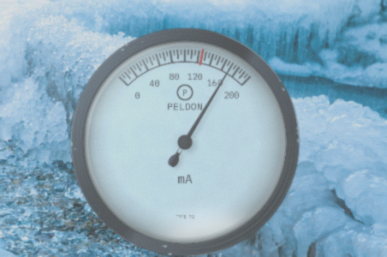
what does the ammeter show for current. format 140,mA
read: 170,mA
